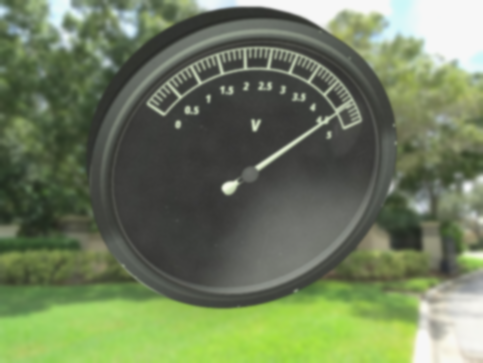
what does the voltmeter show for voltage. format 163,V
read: 4.5,V
